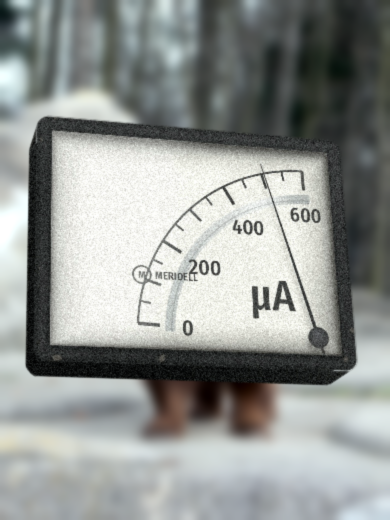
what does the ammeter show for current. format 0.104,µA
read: 500,µA
